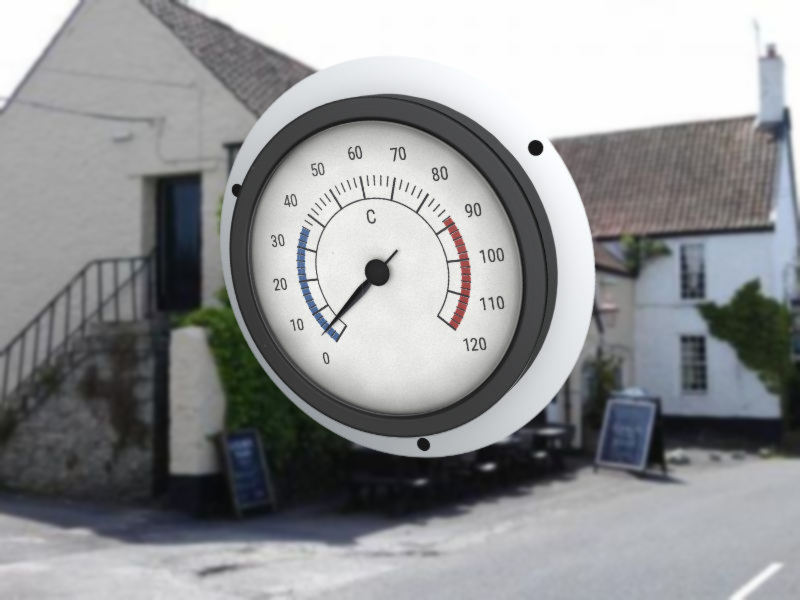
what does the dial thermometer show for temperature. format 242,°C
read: 4,°C
